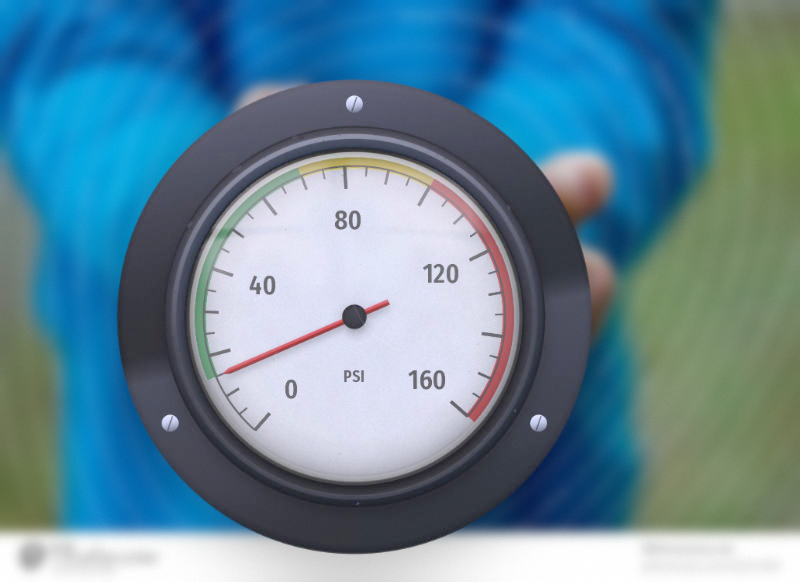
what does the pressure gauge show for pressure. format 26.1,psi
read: 15,psi
